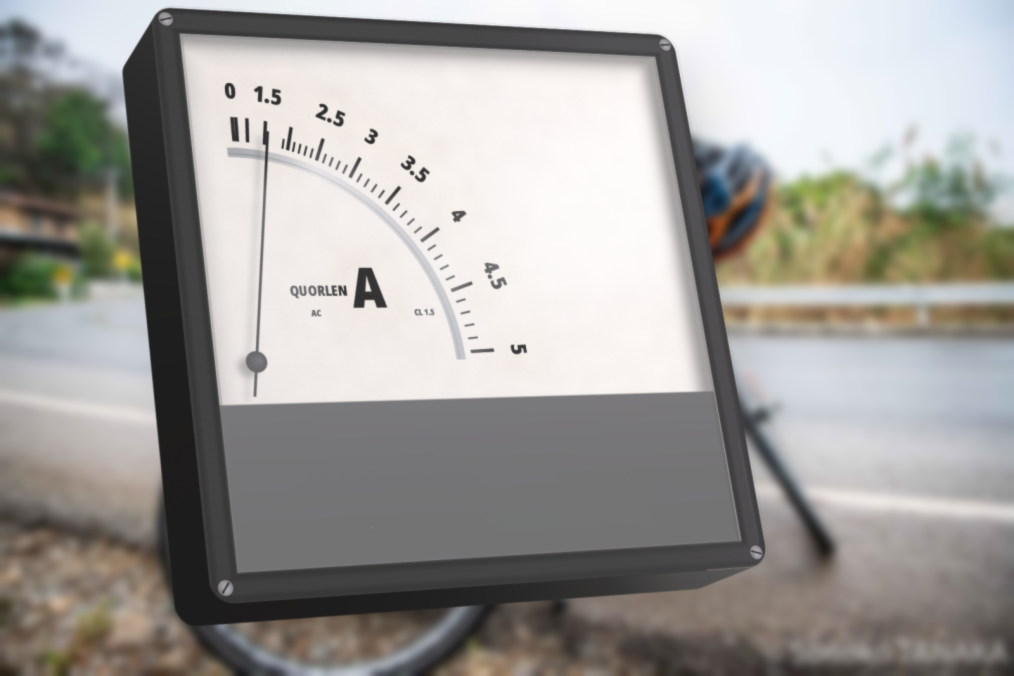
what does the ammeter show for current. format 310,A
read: 1.5,A
